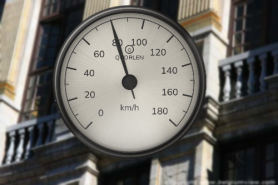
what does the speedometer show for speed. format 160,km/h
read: 80,km/h
